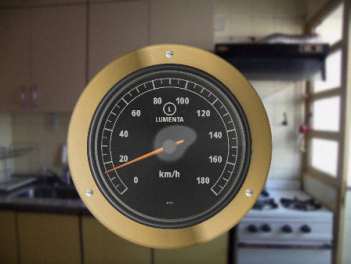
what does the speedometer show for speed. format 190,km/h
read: 15,km/h
